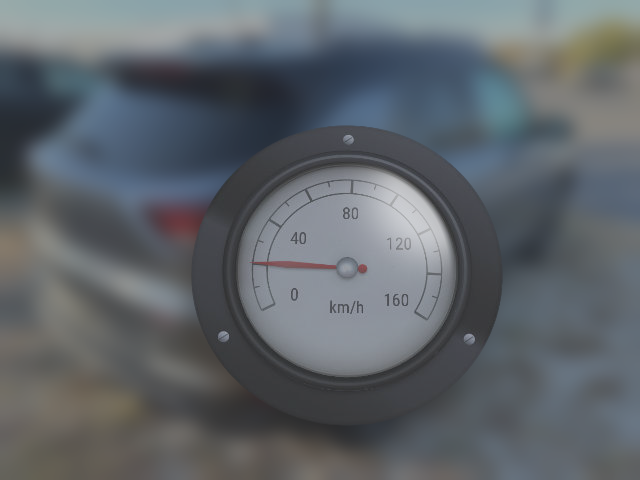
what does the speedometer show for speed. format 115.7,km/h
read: 20,km/h
